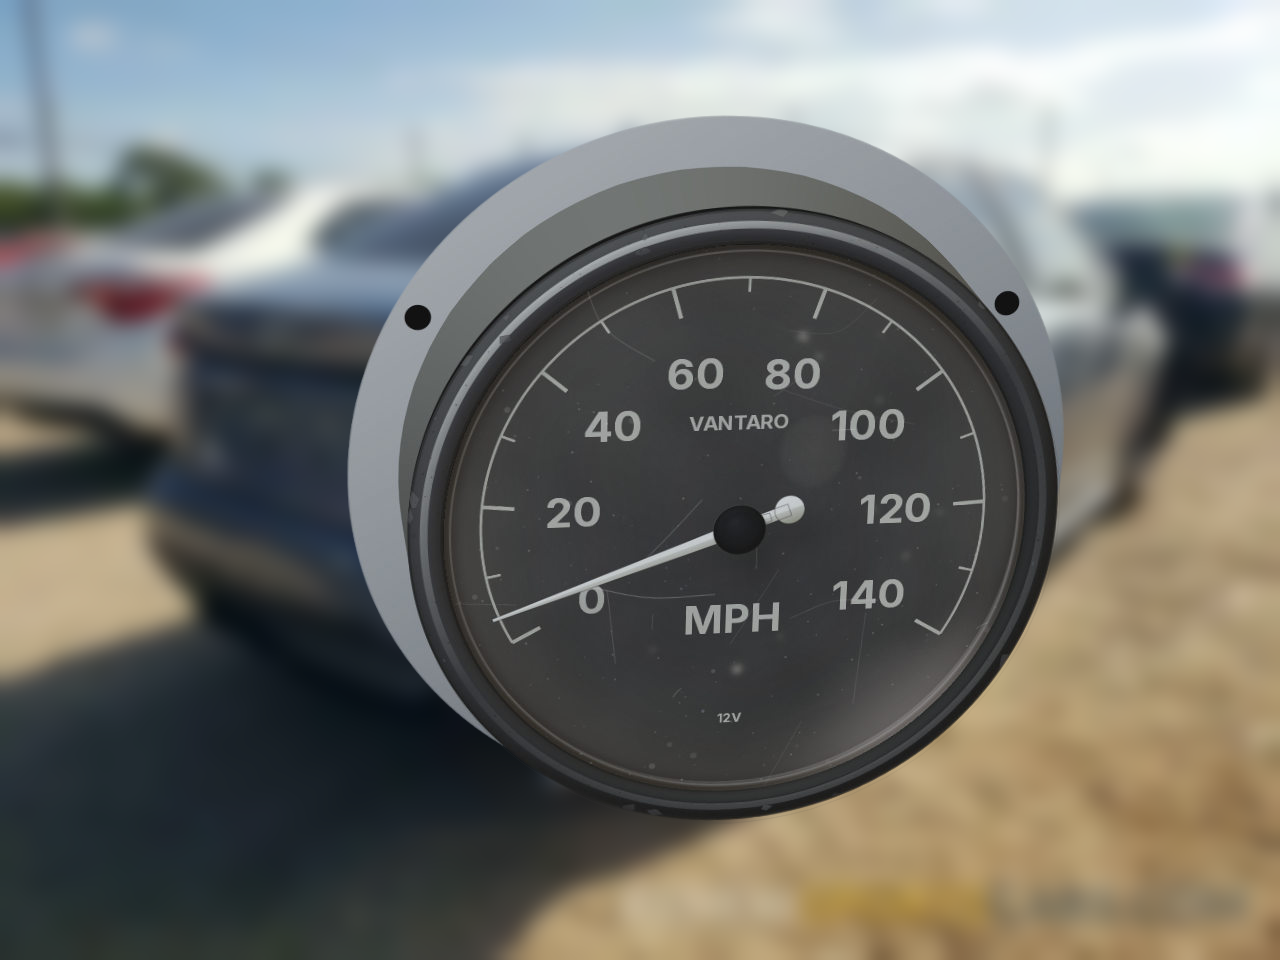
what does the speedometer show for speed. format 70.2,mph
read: 5,mph
